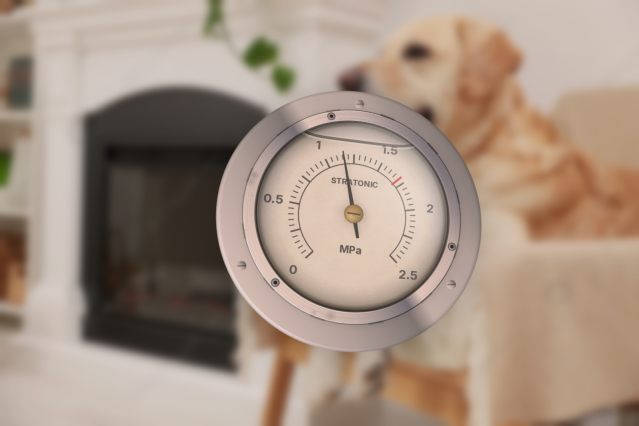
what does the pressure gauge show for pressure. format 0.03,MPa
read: 1.15,MPa
